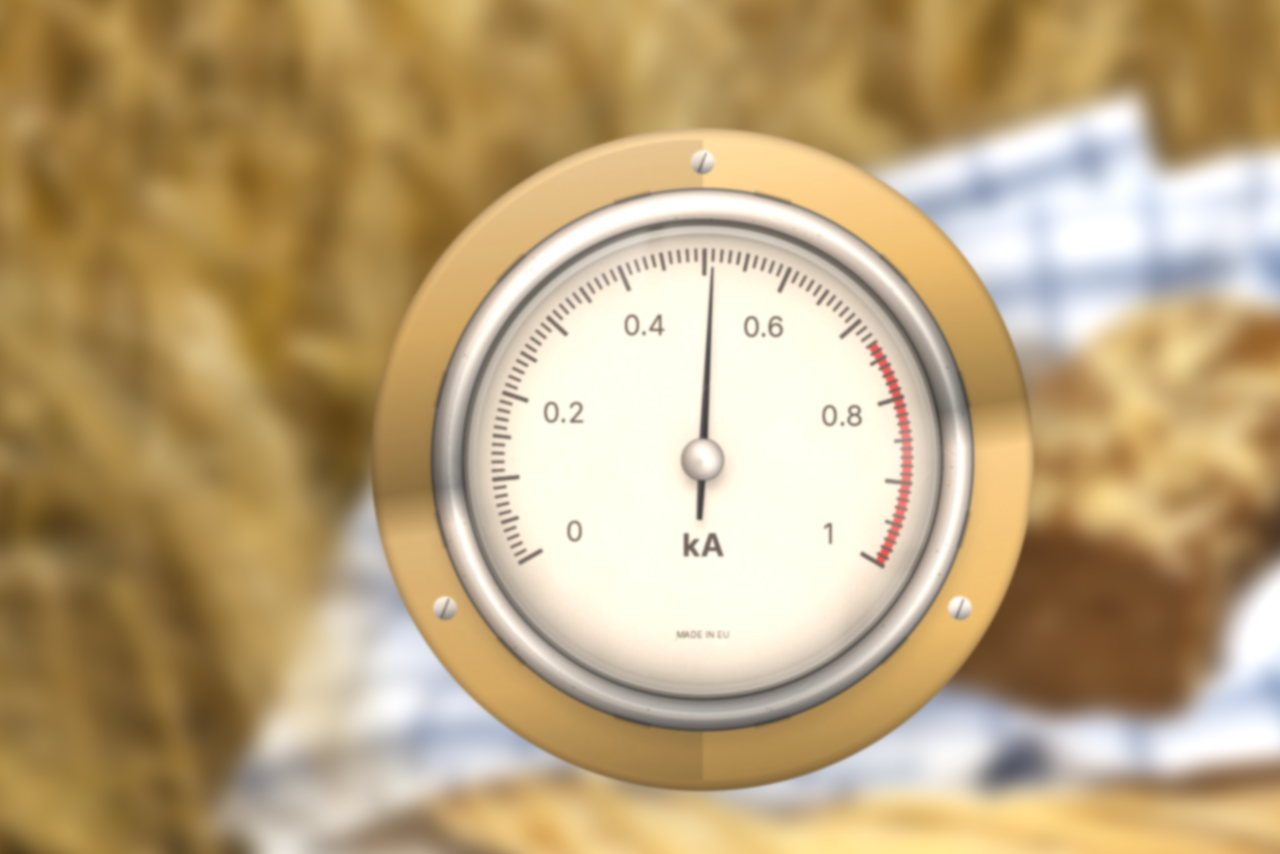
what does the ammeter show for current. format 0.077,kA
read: 0.51,kA
